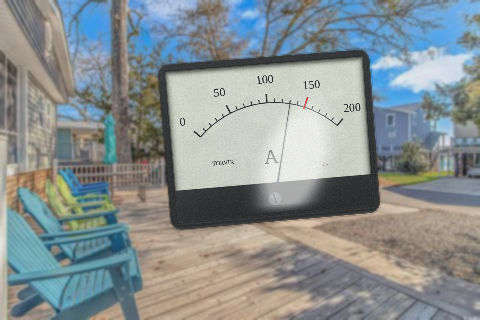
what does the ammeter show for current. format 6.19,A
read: 130,A
